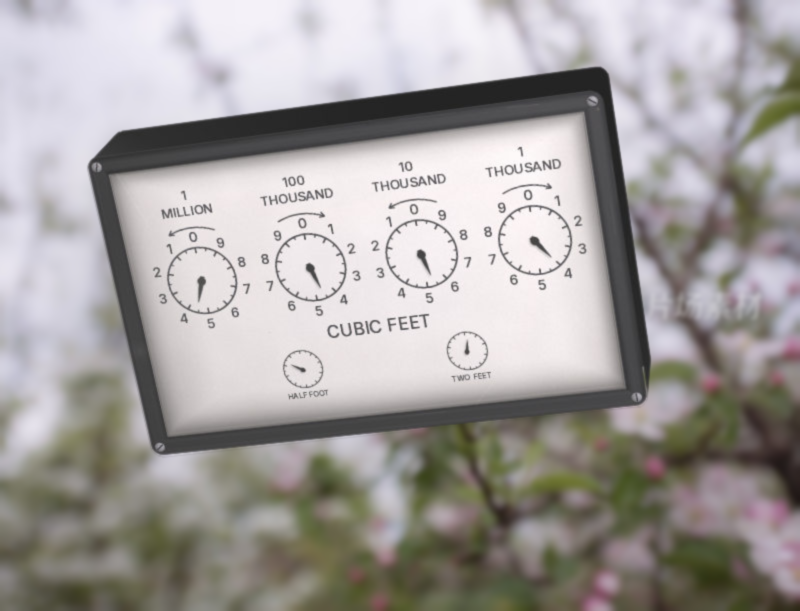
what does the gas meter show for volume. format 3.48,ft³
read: 445400,ft³
